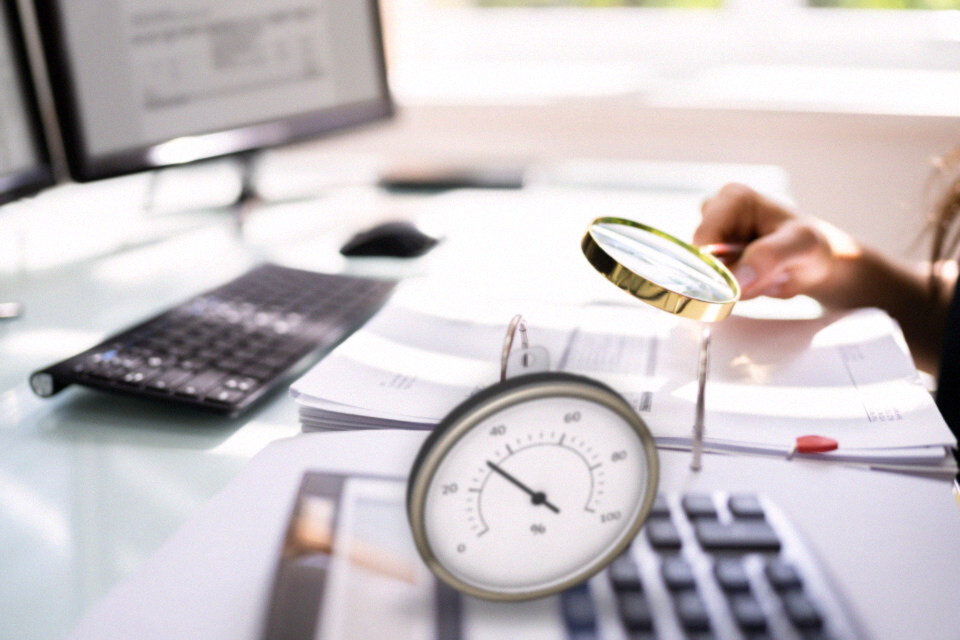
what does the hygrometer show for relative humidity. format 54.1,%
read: 32,%
